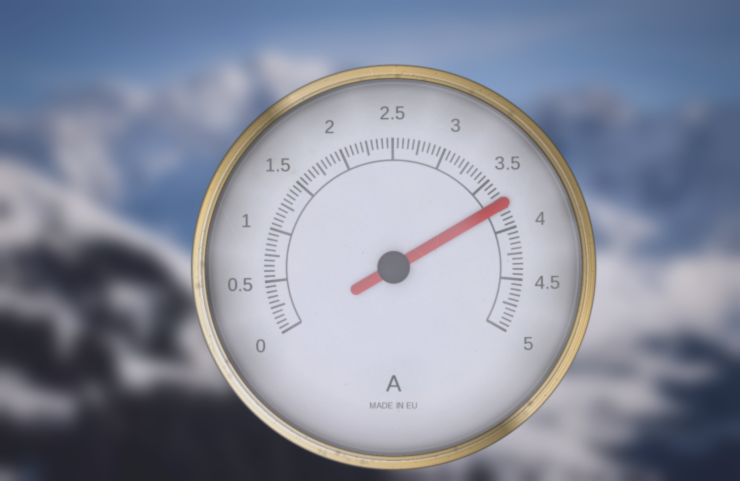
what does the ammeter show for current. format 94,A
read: 3.75,A
